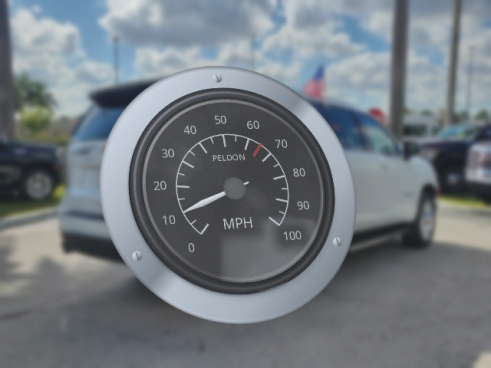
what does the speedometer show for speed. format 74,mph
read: 10,mph
